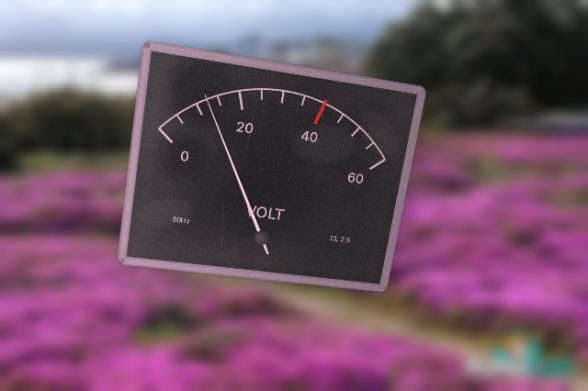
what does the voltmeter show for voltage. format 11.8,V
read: 12.5,V
